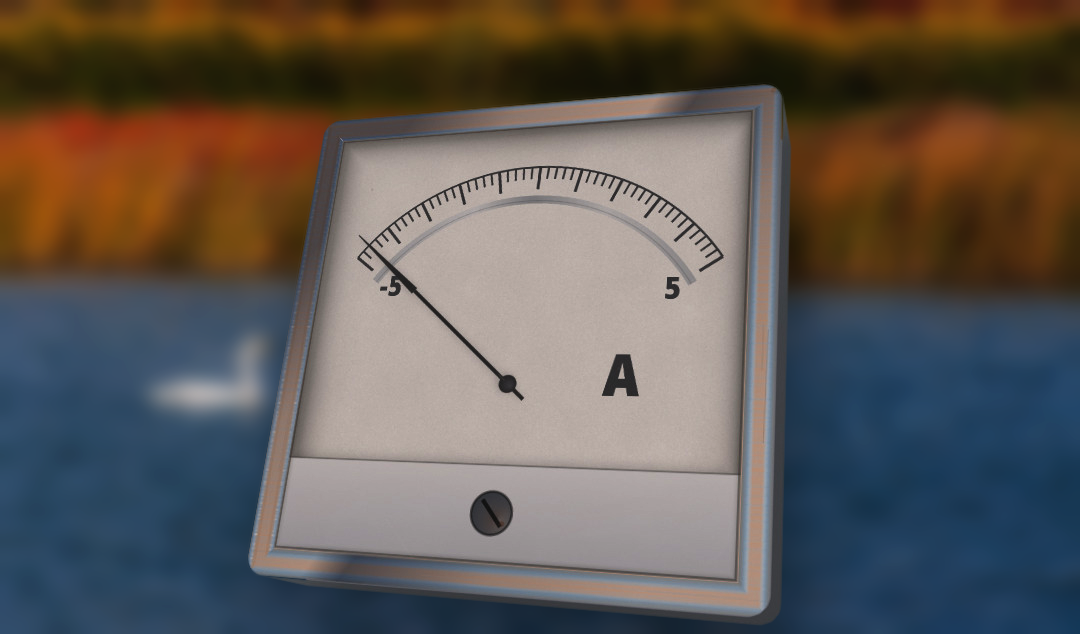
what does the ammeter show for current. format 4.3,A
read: -4.6,A
